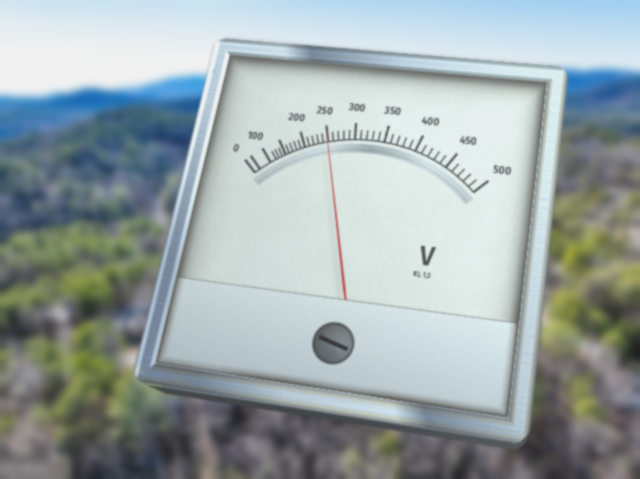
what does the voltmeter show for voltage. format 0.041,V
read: 250,V
